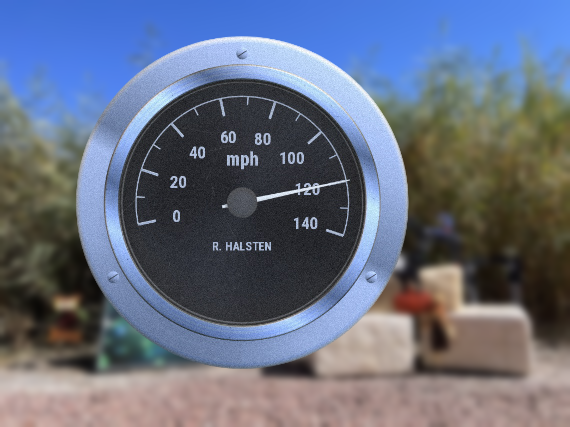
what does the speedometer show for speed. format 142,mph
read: 120,mph
